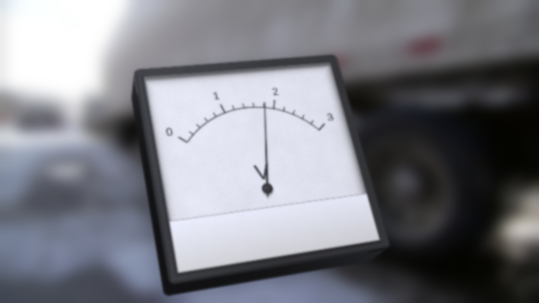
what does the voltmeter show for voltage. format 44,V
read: 1.8,V
